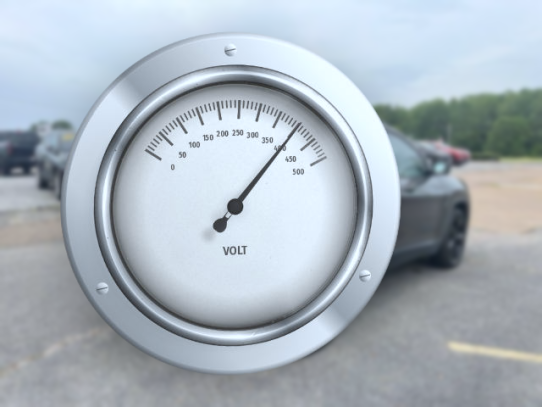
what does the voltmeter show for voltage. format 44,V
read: 400,V
